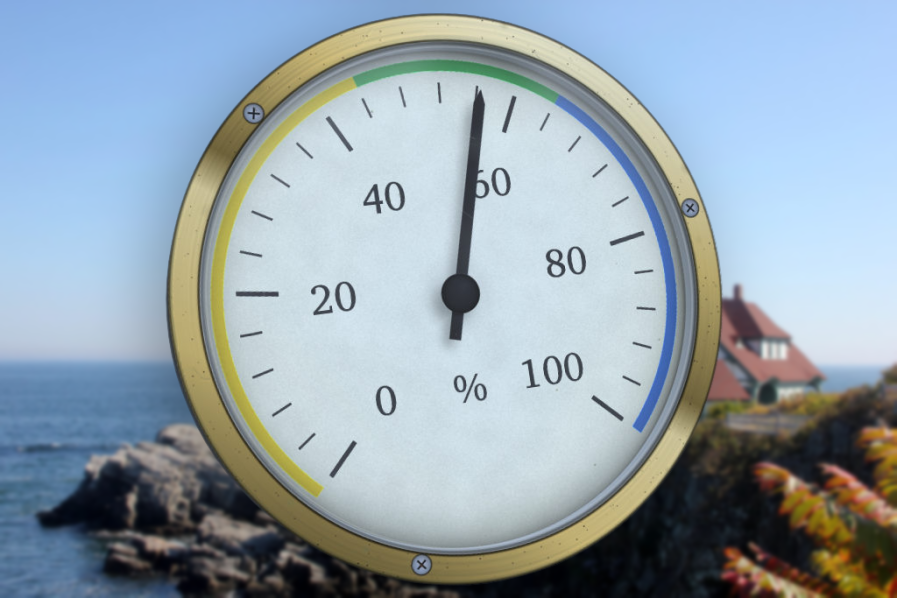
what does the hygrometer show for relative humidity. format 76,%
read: 56,%
